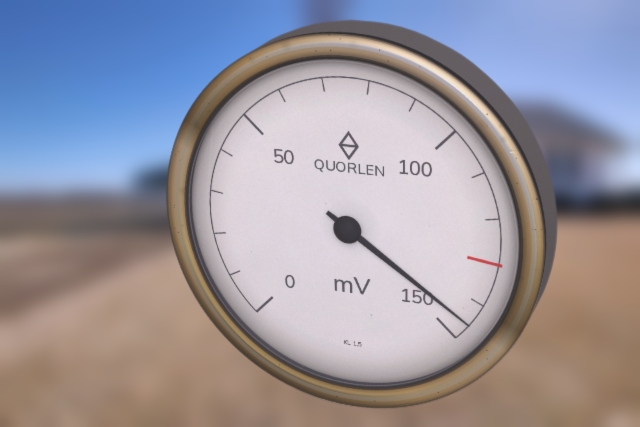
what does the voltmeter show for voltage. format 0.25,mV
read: 145,mV
